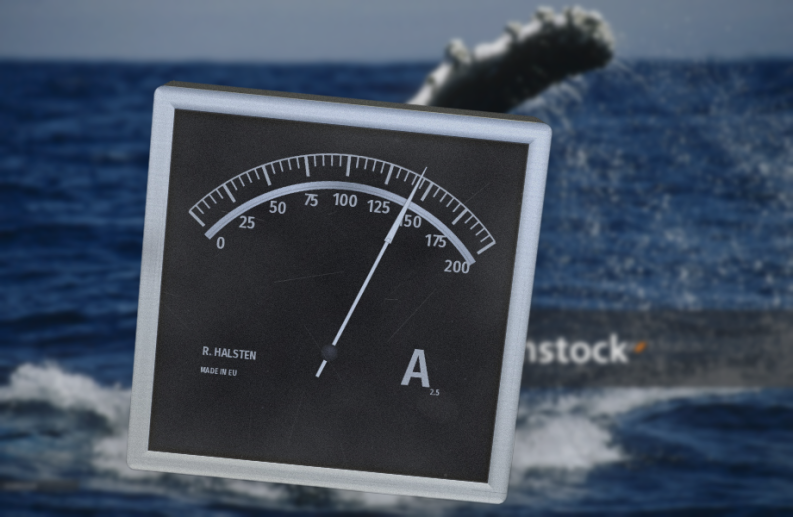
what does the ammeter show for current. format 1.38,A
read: 142.5,A
